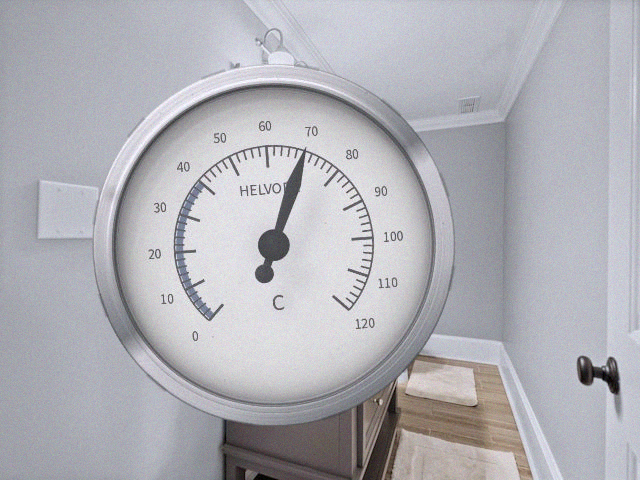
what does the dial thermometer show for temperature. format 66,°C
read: 70,°C
